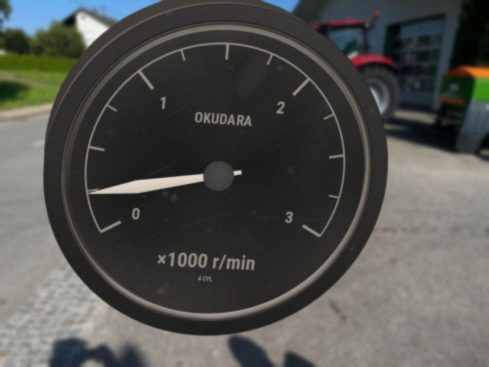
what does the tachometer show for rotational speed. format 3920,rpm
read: 250,rpm
